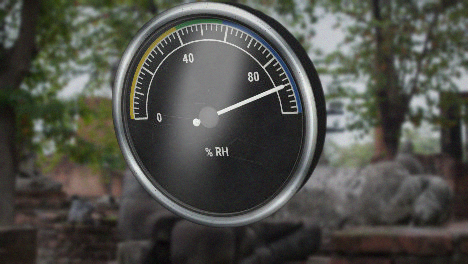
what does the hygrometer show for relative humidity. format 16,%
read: 90,%
